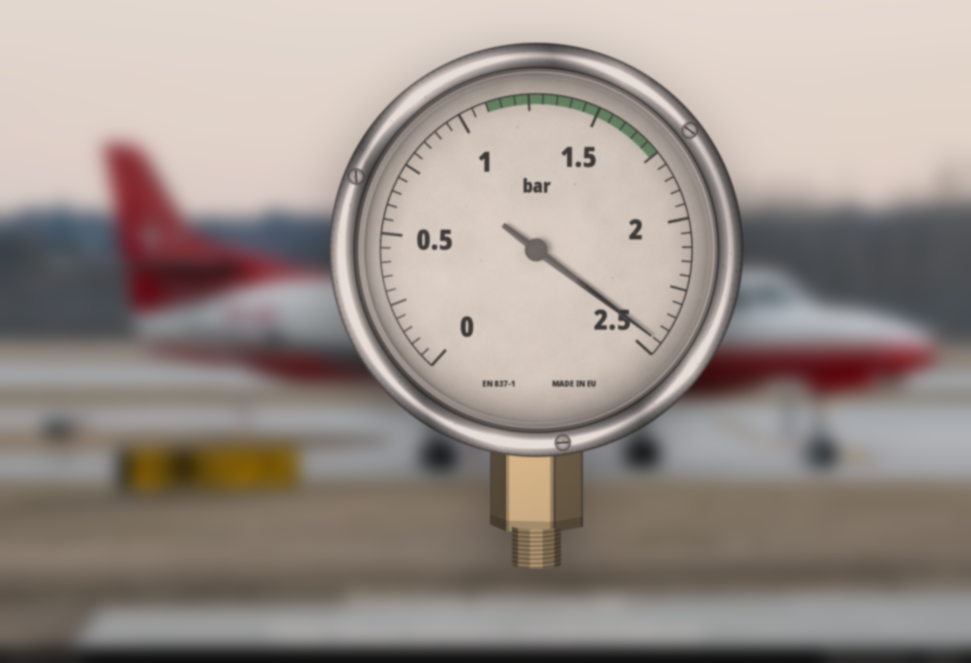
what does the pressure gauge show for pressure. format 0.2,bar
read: 2.45,bar
